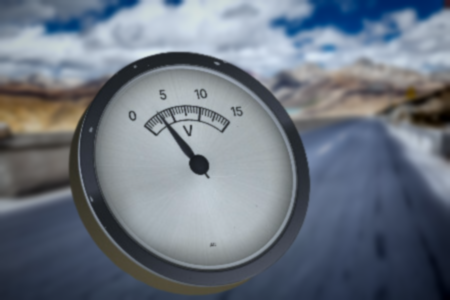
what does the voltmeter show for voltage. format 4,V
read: 2.5,V
